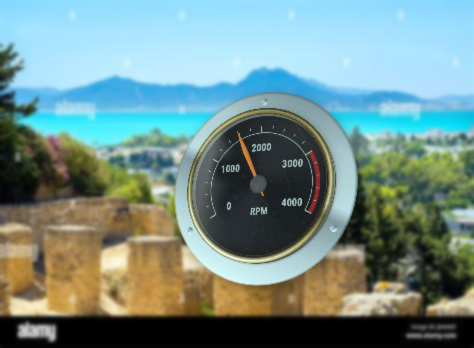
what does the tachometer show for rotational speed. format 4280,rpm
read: 1600,rpm
